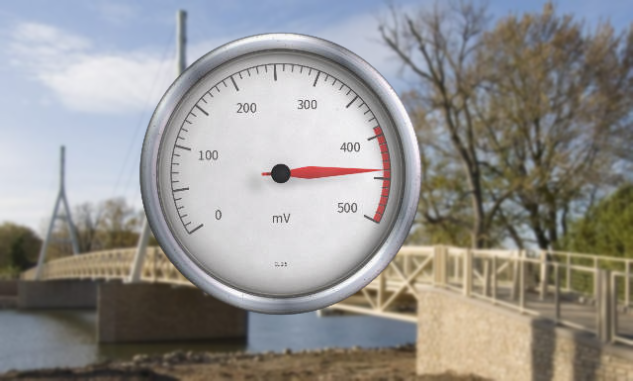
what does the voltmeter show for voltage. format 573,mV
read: 440,mV
